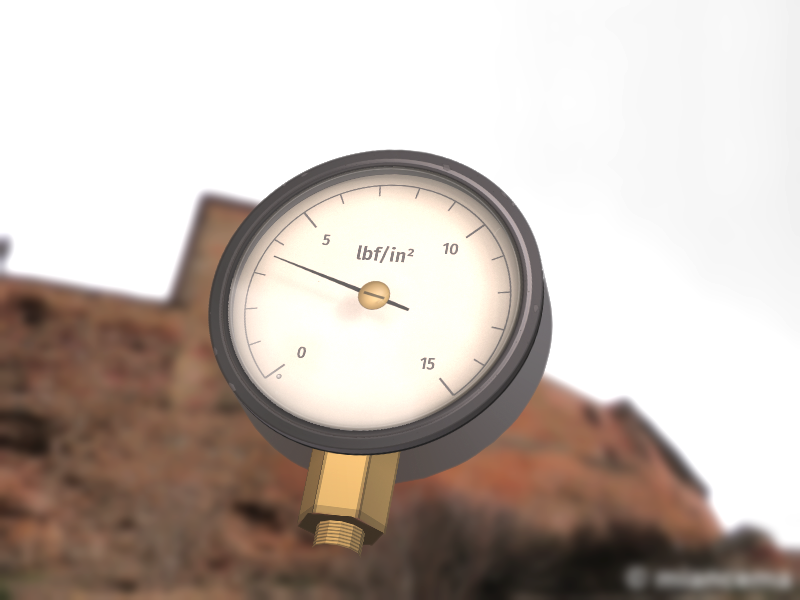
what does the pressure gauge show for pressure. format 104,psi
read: 3.5,psi
